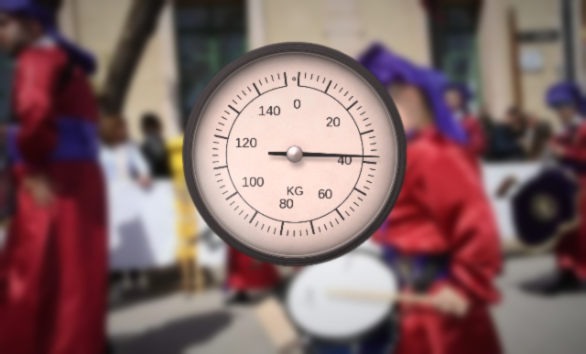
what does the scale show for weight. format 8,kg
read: 38,kg
